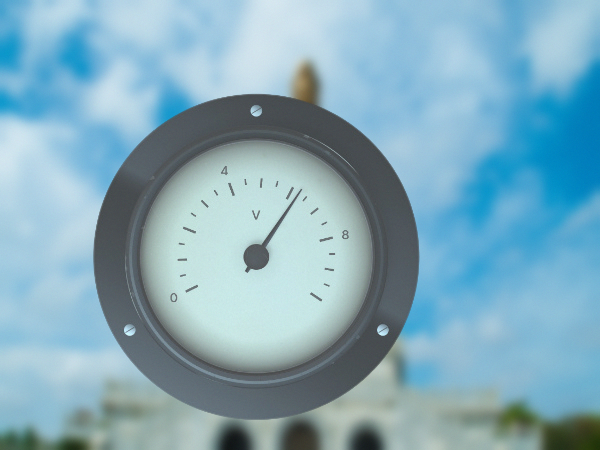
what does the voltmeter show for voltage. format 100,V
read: 6.25,V
